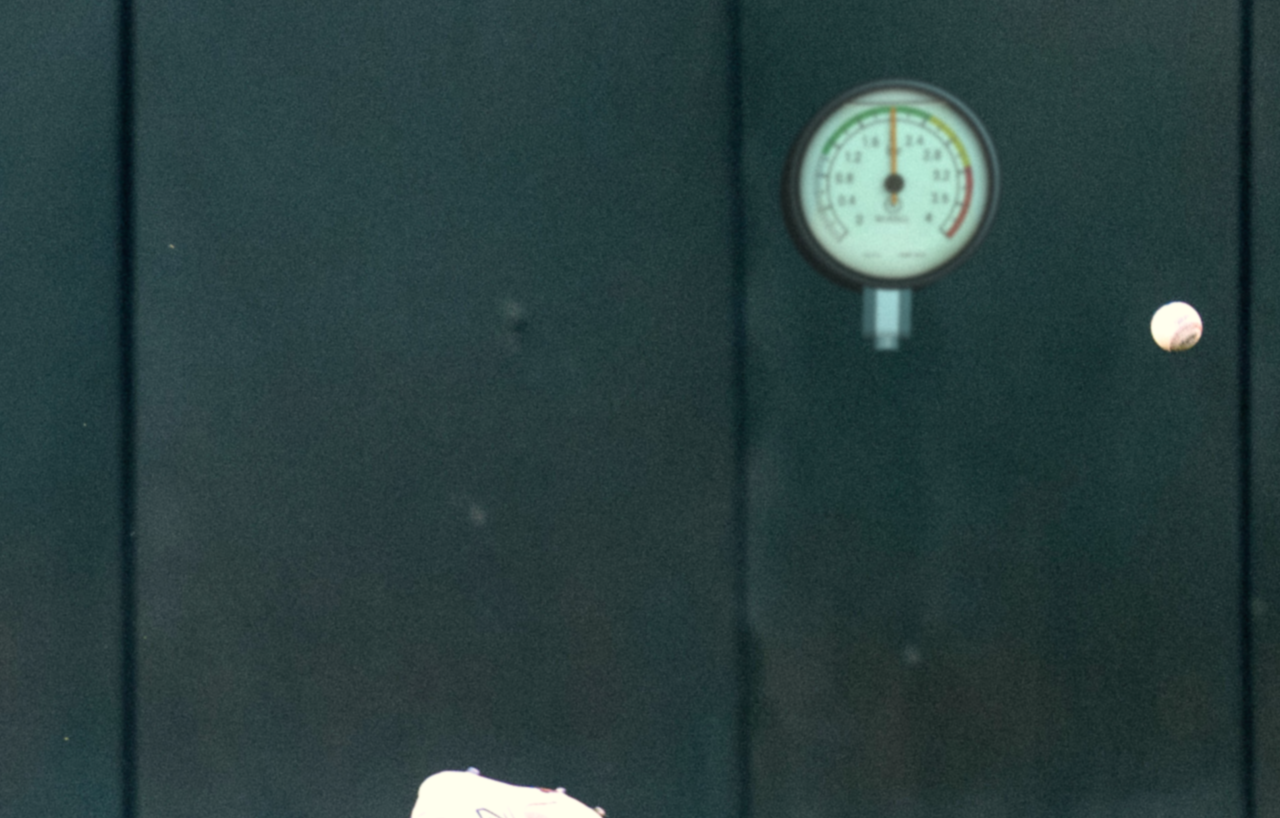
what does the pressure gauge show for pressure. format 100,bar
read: 2,bar
